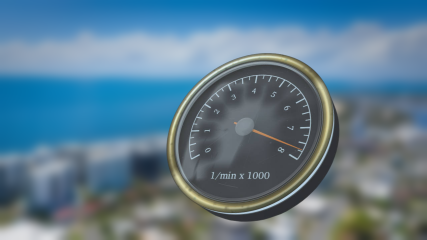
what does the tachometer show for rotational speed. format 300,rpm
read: 7750,rpm
